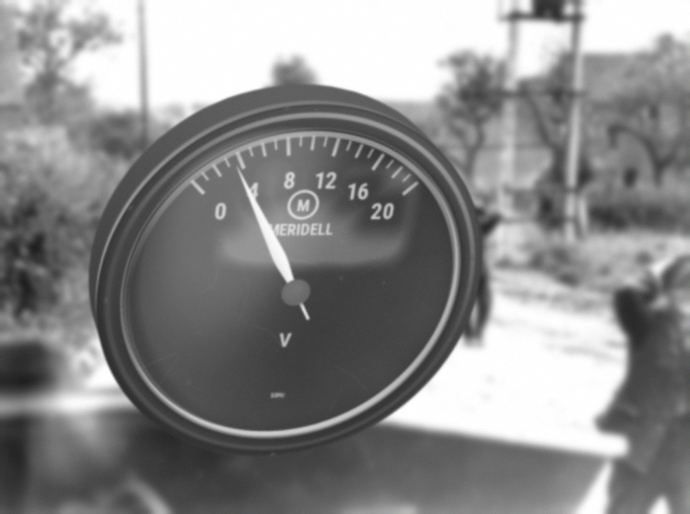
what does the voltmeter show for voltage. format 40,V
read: 3.5,V
